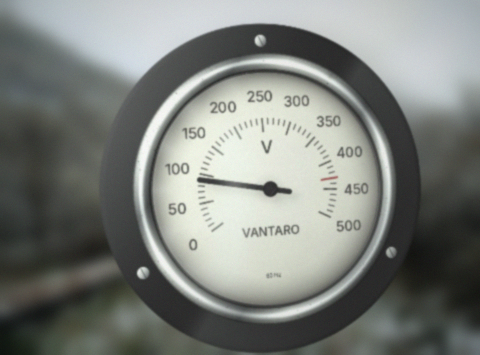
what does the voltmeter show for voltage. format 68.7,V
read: 90,V
